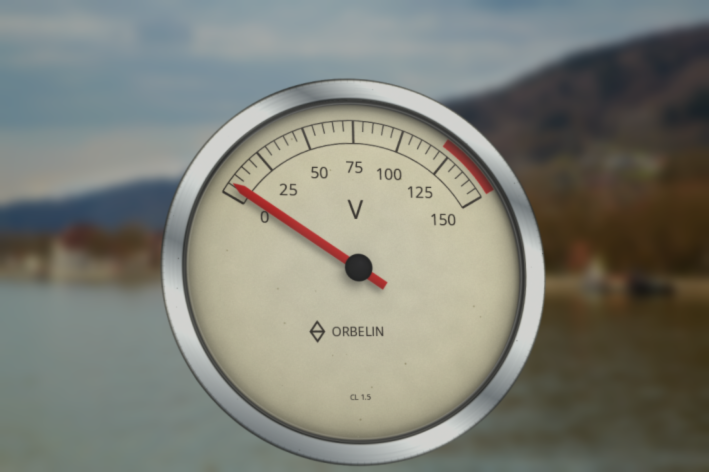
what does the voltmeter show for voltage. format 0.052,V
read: 5,V
